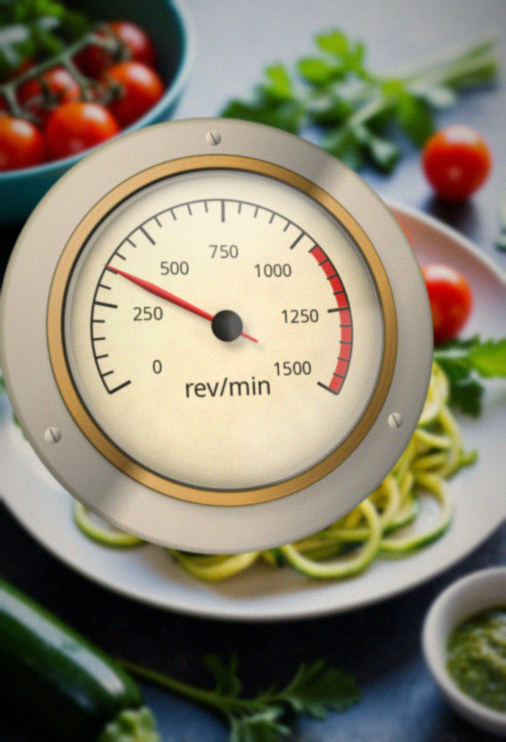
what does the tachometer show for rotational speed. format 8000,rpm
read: 350,rpm
